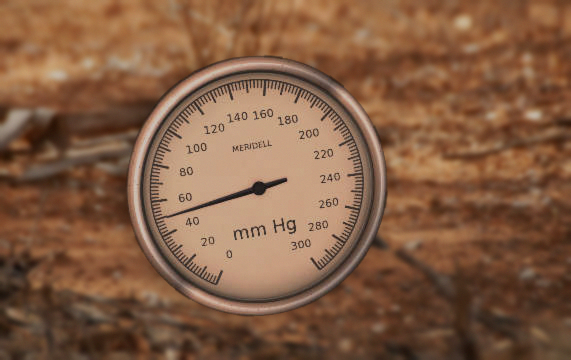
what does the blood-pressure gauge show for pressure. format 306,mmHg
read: 50,mmHg
